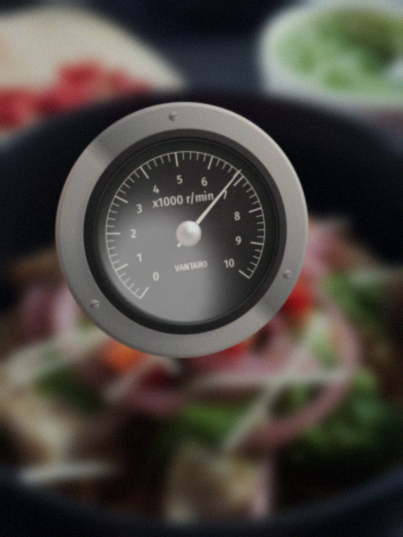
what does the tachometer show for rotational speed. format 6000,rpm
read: 6800,rpm
